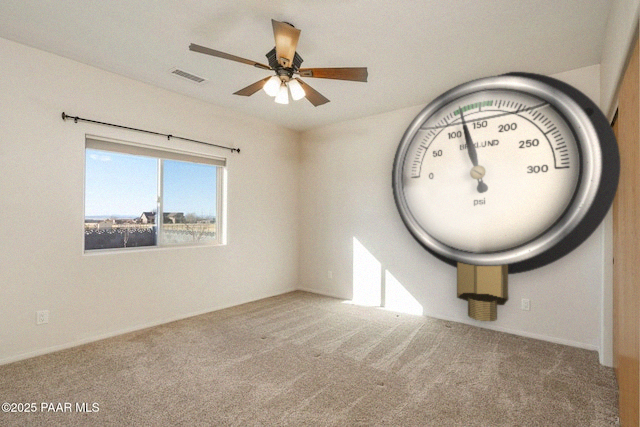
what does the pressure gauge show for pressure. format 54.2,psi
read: 125,psi
